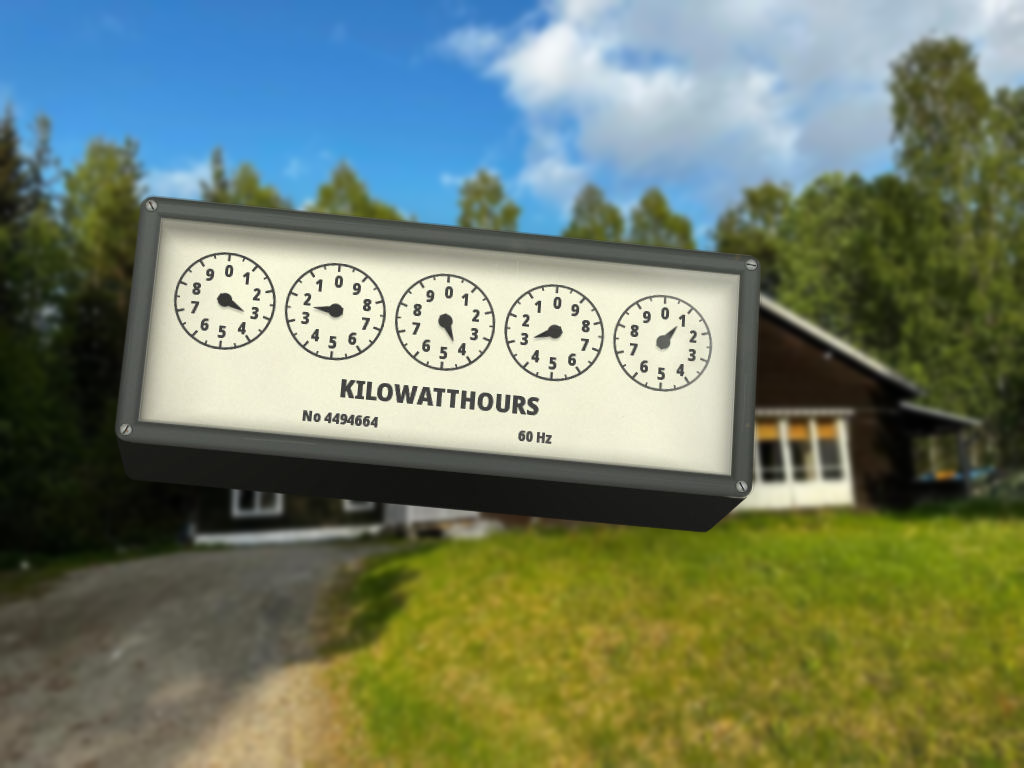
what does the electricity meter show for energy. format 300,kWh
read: 32431,kWh
